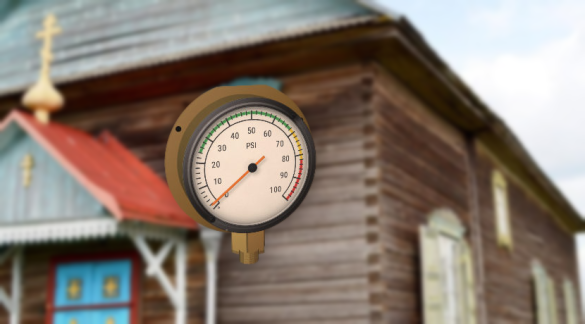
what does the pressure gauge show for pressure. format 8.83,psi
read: 2,psi
